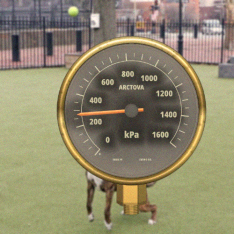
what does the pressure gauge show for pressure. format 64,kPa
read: 275,kPa
